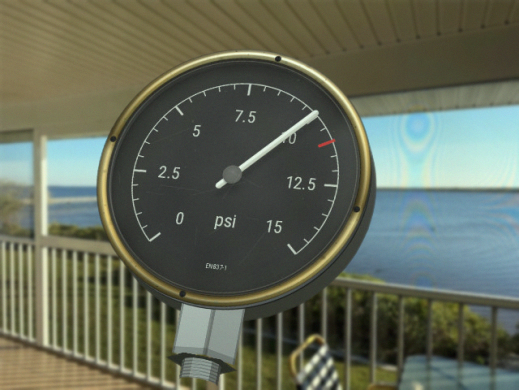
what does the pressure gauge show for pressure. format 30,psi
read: 10,psi
